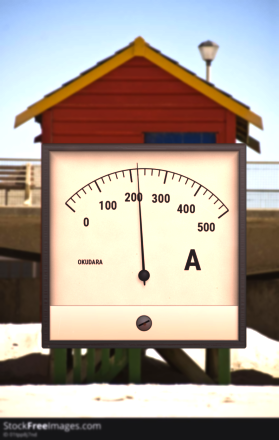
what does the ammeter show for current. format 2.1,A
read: 220,A
